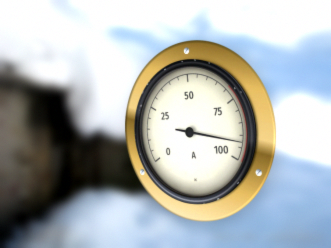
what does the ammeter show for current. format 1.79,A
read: 92.5,A
